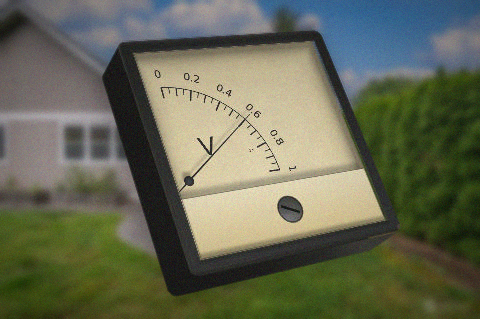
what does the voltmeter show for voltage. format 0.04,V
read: 0.6,V
